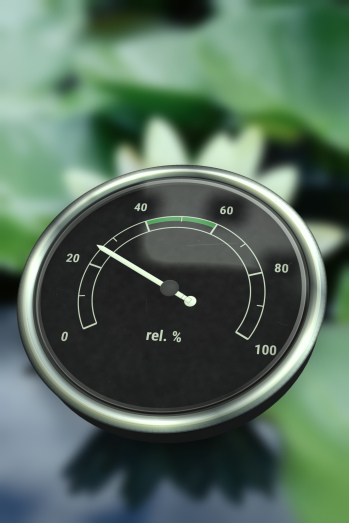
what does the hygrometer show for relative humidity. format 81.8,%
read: 25,%
